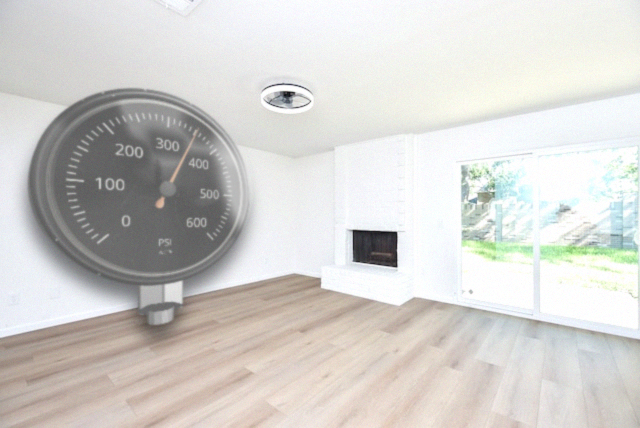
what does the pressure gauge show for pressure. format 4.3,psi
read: 350,psi
